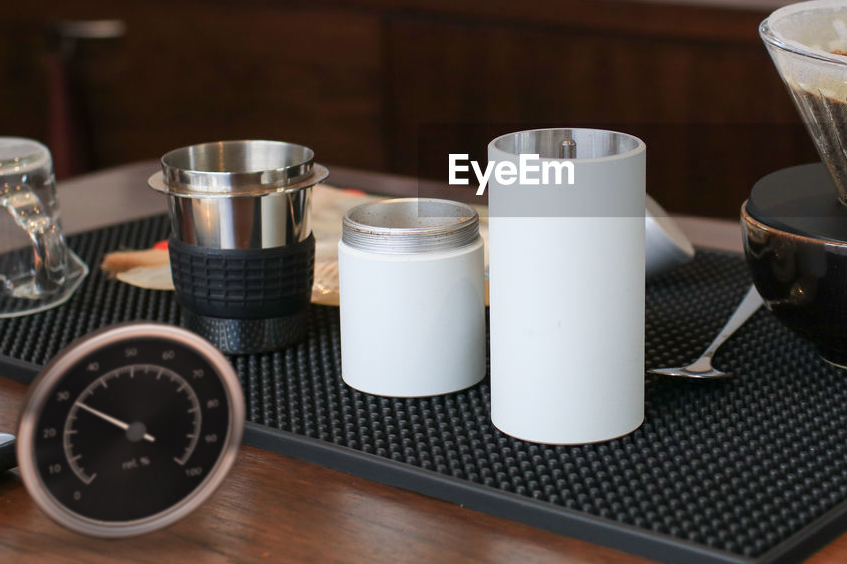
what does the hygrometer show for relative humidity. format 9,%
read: 30,%
